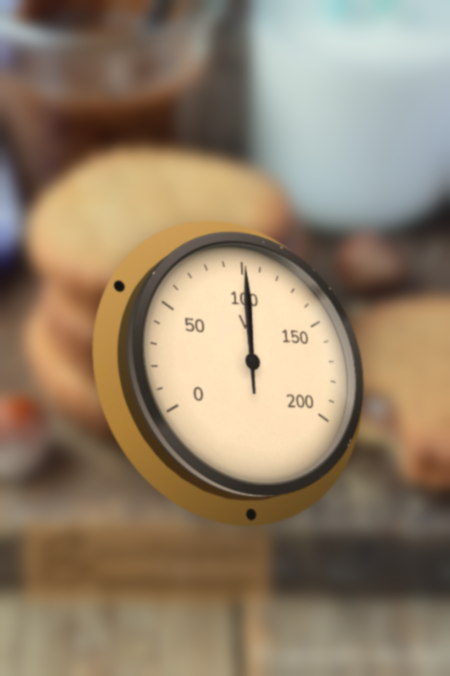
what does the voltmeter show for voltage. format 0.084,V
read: 100,V
